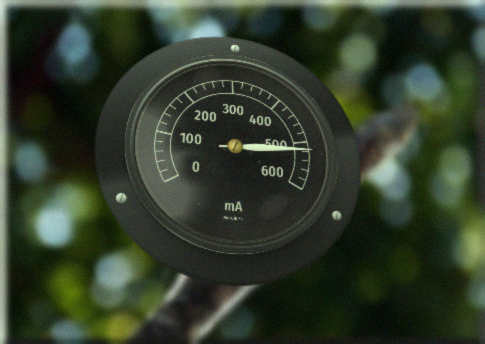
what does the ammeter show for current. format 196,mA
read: 520,mA
